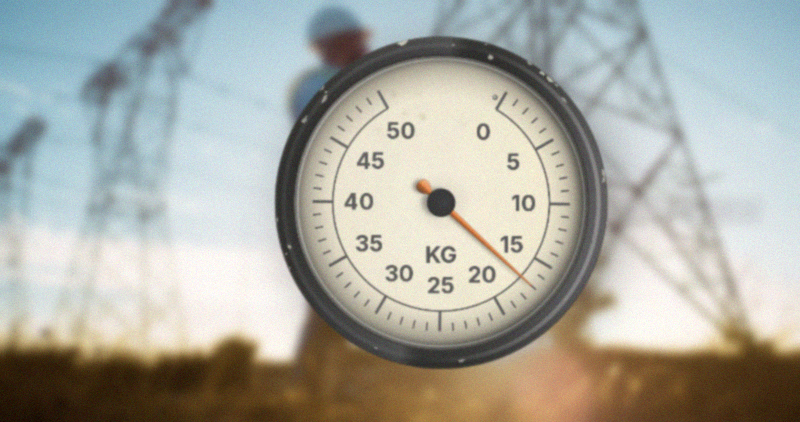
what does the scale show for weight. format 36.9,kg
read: 17,kg
